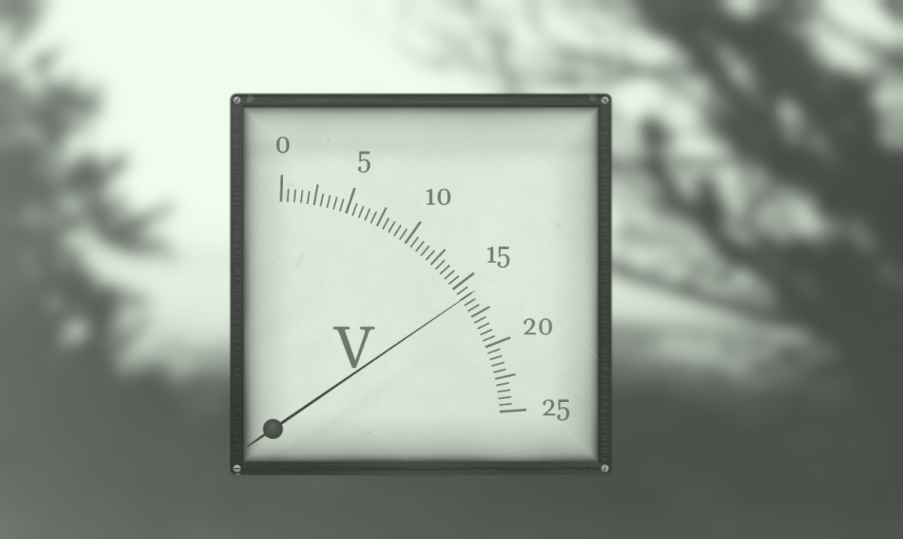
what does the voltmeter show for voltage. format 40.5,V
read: 16,V
